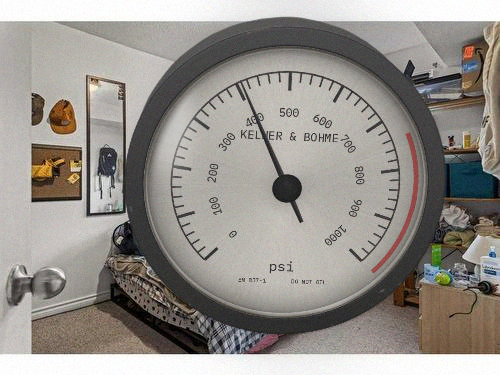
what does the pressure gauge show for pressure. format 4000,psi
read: 410,psi
